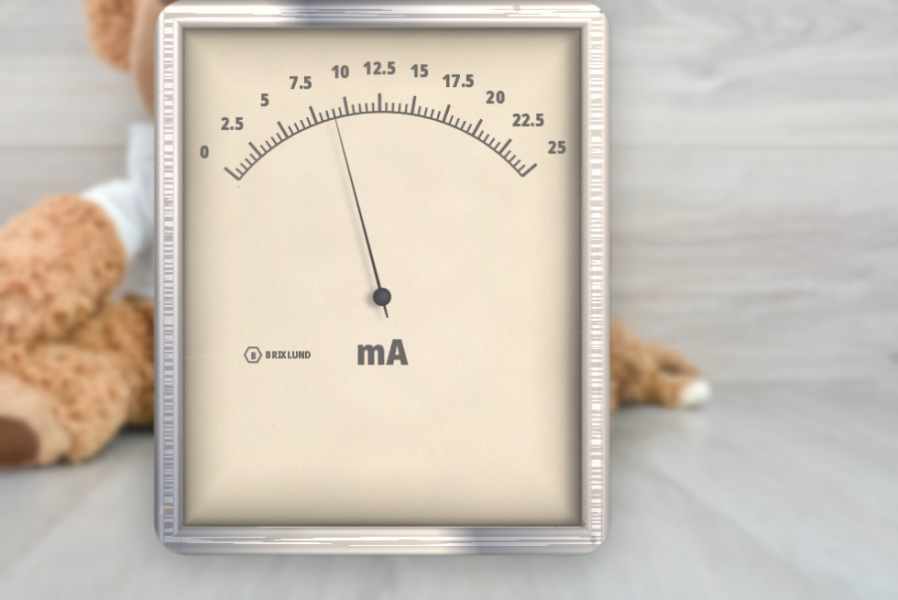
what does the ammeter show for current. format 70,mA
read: 9,mA
